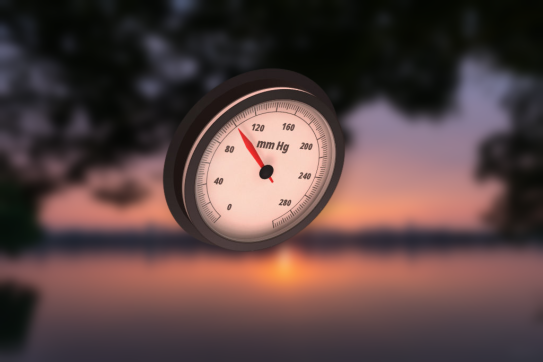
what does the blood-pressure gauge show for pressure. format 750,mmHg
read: 100,mmHg
